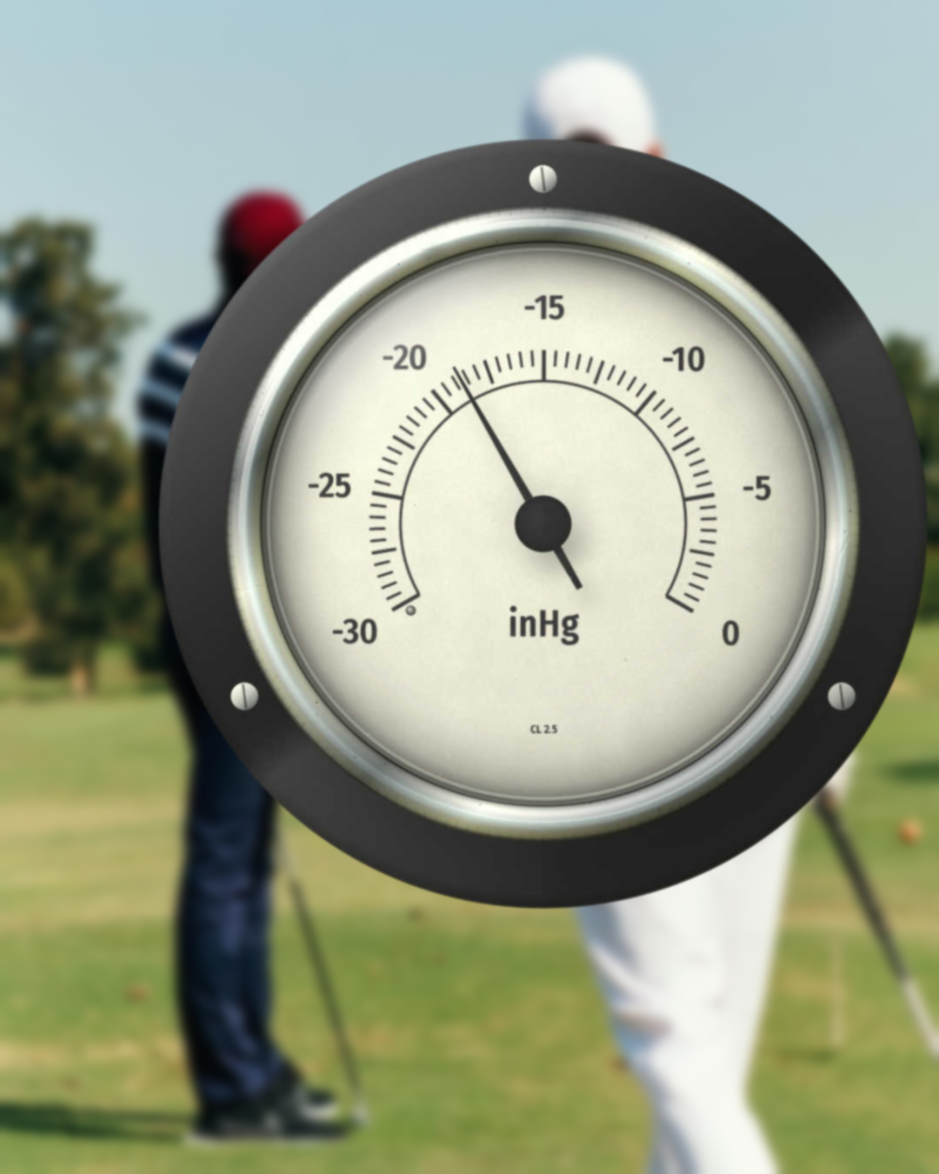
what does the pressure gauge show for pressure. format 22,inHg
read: -18.75,inHg
